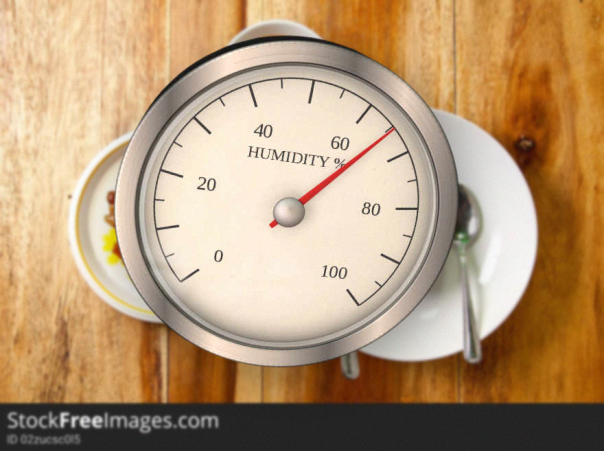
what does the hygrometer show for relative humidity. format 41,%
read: 65,%
